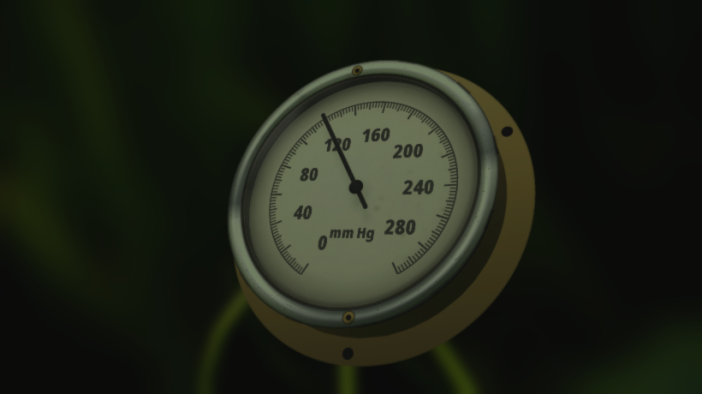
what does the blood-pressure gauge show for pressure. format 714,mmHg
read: 120,mmHg
